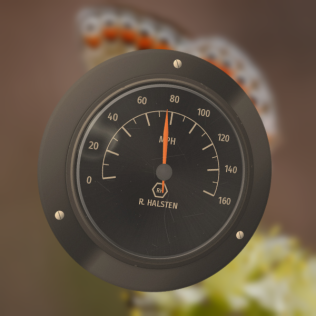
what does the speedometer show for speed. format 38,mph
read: 75,mph
